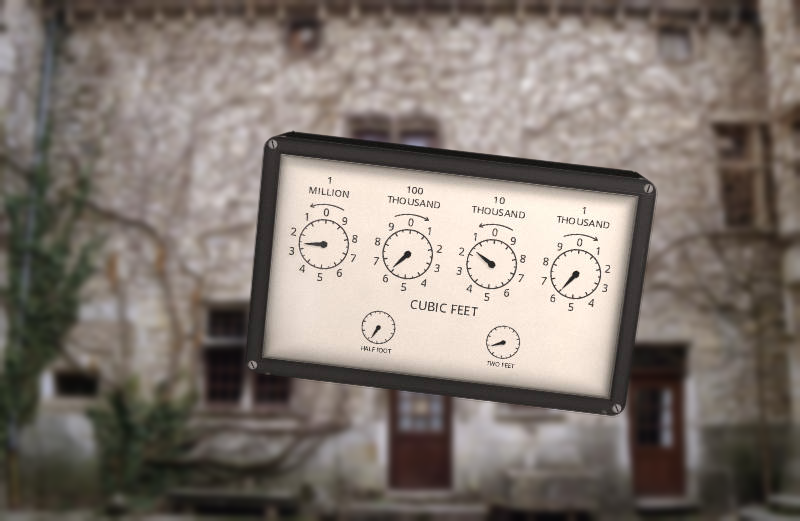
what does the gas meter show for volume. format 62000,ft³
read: 261600,ft³
